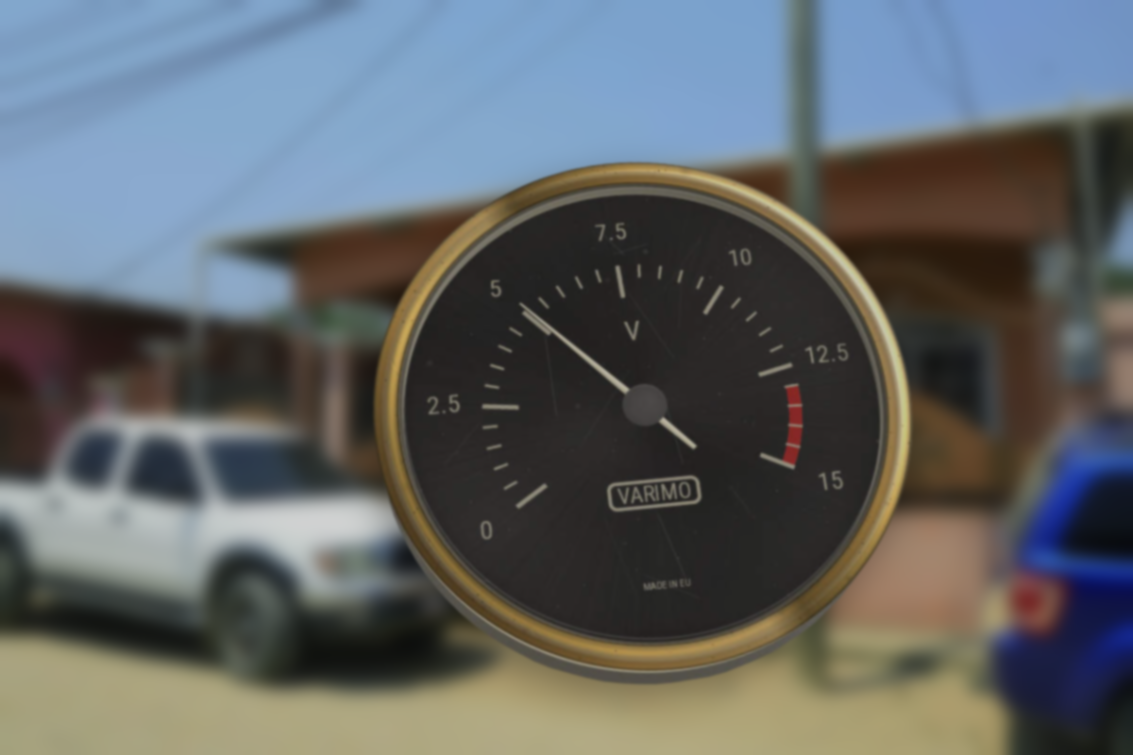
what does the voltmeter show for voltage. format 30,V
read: 5,V
